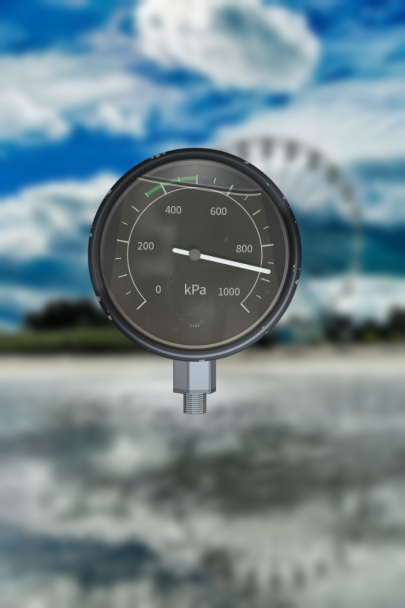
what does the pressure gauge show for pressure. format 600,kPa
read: 875,kPa
